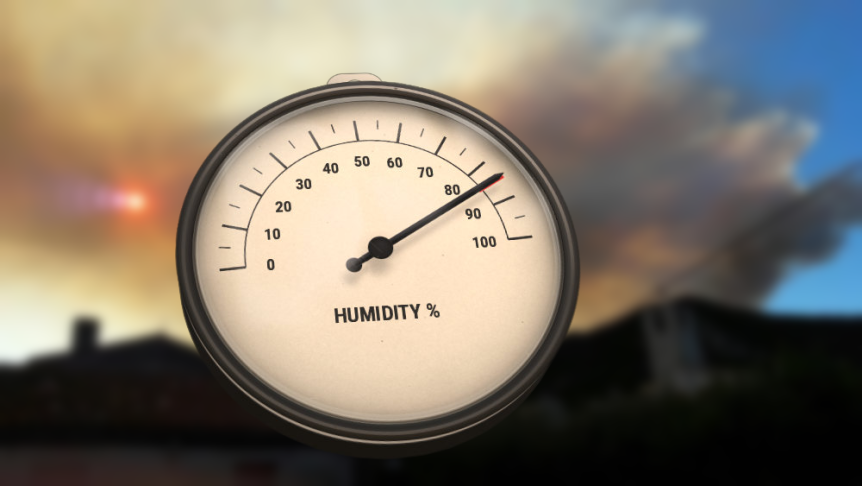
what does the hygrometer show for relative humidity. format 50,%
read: 85,%
